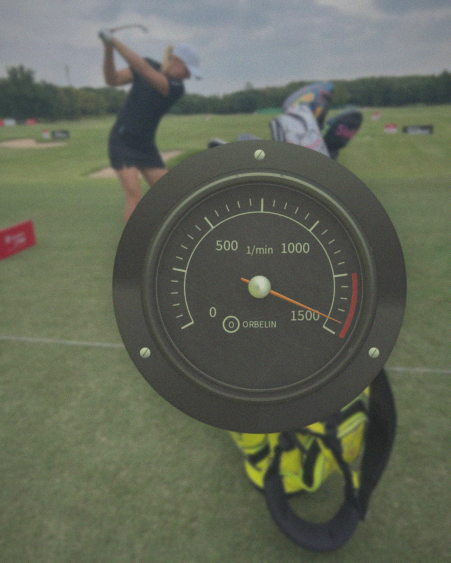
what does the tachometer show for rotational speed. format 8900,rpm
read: 1450,rpm
